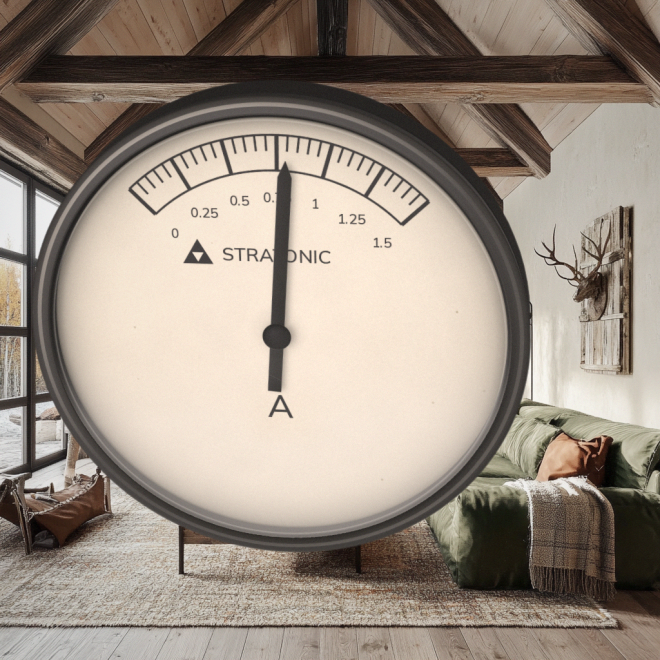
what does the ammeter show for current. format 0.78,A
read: 0.8,A
